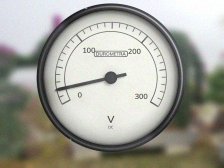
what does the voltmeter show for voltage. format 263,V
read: 20,V
